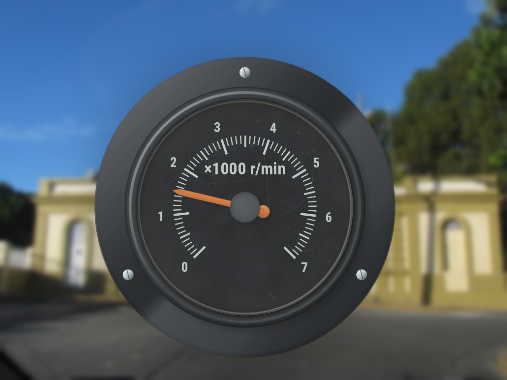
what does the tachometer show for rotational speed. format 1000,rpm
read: 1500,rpm
